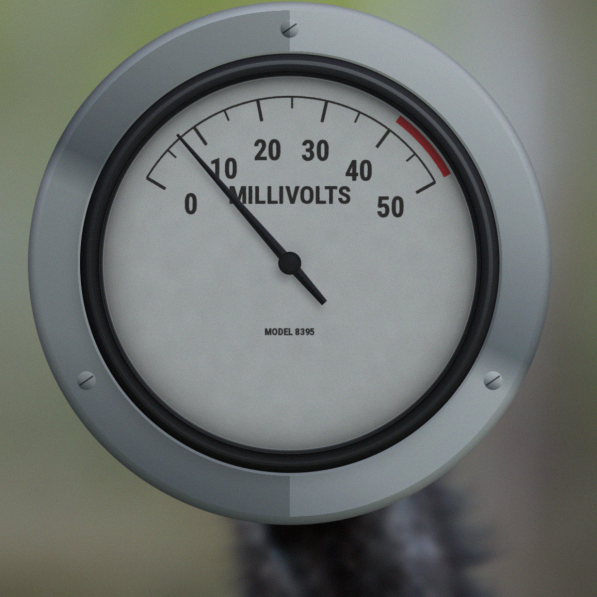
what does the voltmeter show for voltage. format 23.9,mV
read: 7.5,mV
